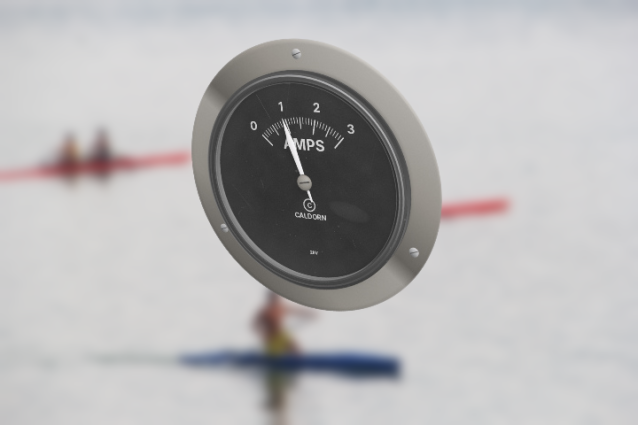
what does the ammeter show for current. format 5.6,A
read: 1,A
